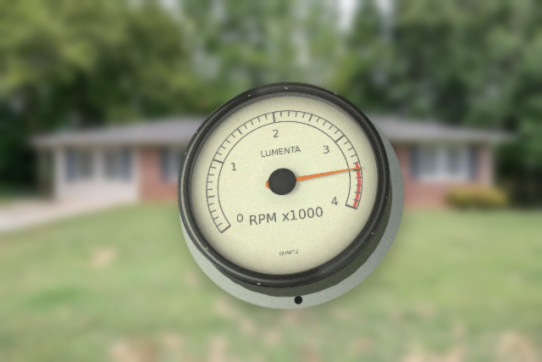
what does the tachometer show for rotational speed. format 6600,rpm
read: 3500,rpm
